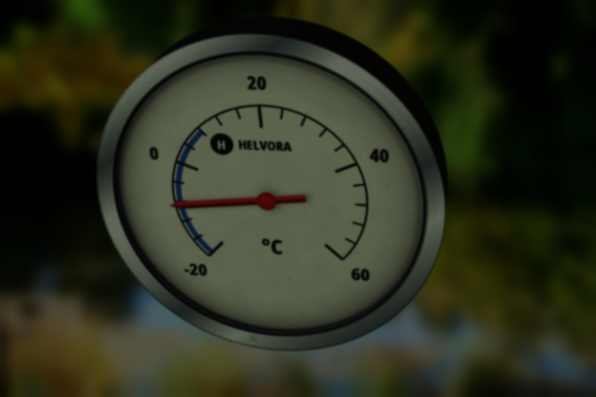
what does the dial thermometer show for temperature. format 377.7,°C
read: -8,°C
